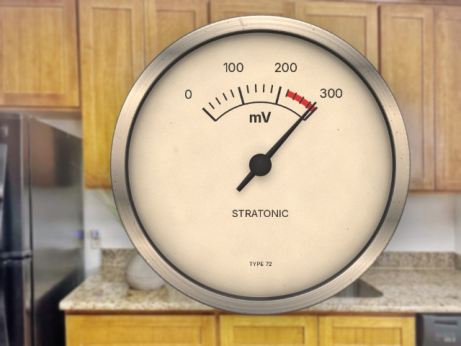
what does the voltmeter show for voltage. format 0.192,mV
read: 290,mV
